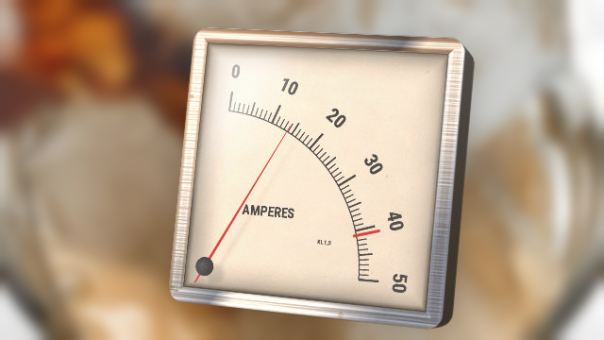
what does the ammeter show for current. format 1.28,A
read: 14,A
